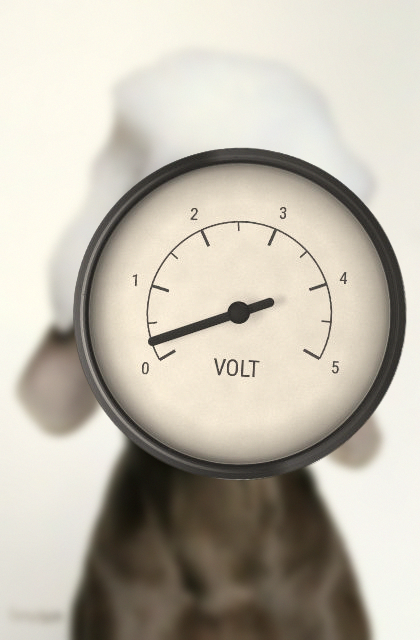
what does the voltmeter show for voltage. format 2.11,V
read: 0.25,V
